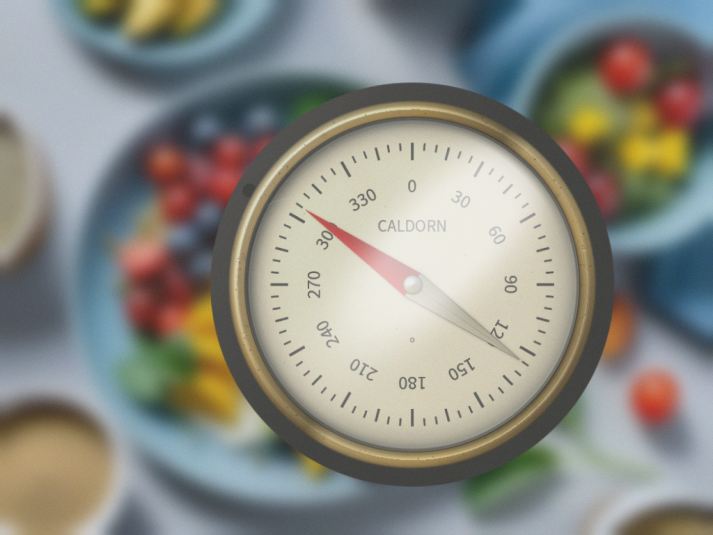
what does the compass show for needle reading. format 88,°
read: 305,°
